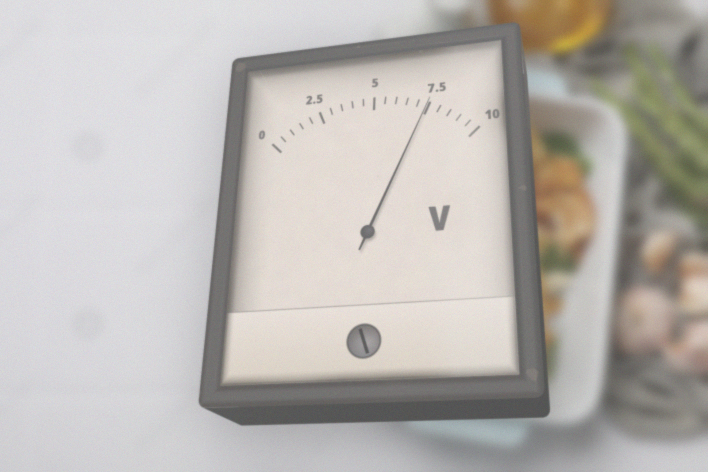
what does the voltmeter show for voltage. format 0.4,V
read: 7.5,V
